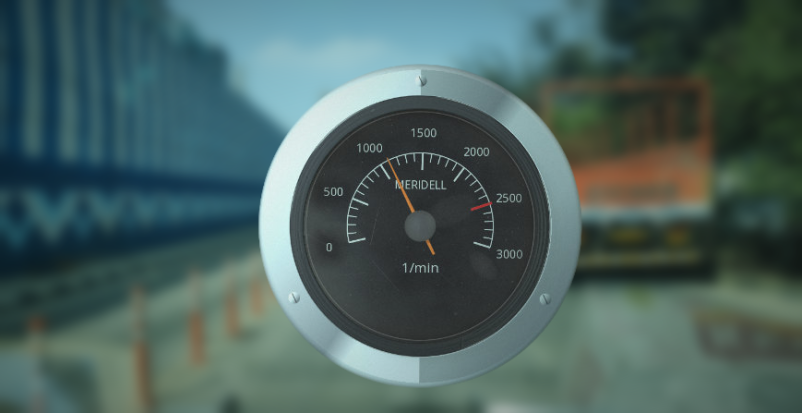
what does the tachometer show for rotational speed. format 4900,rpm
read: 1100,rpm
